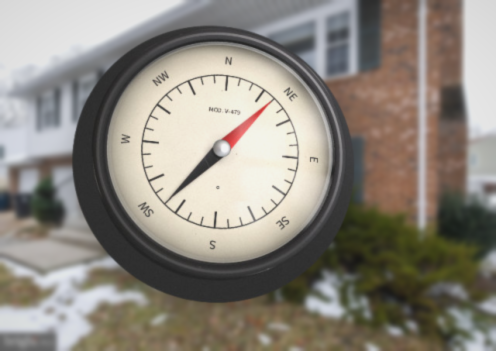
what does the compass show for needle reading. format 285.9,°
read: 40,°
